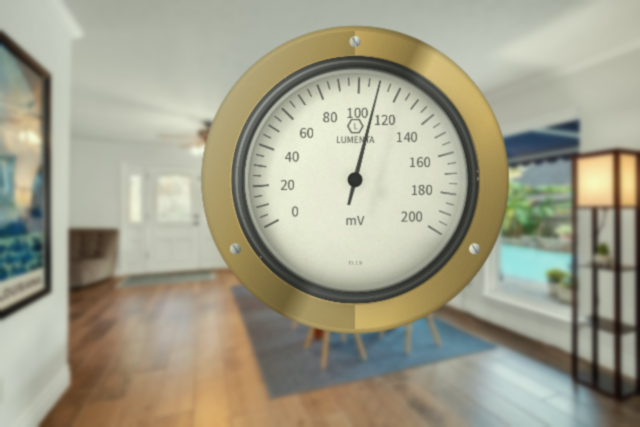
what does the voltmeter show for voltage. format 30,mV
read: 110,mV
